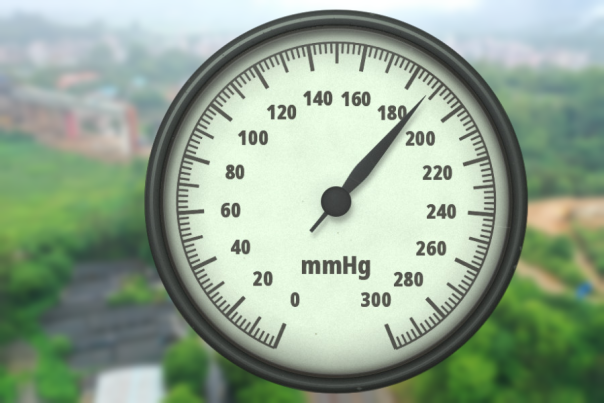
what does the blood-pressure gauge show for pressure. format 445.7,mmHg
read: 188,mmHg
